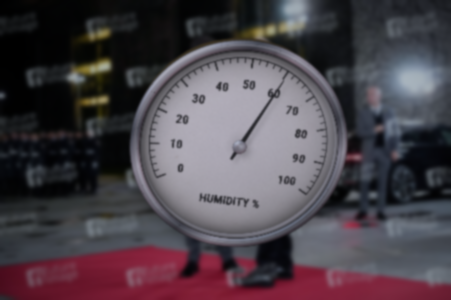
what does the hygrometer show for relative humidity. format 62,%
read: 60,%
